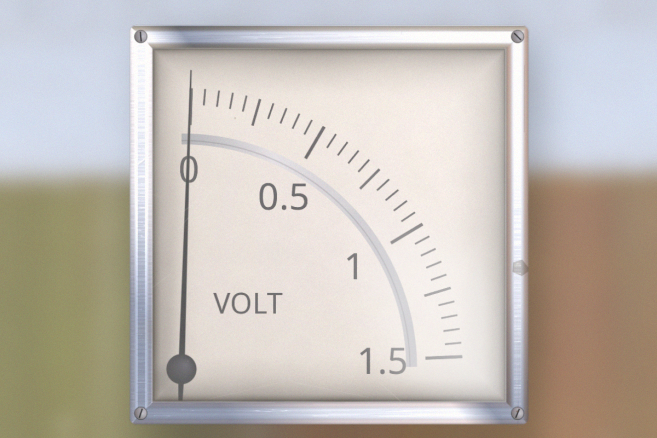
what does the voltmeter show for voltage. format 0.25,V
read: 0,V
